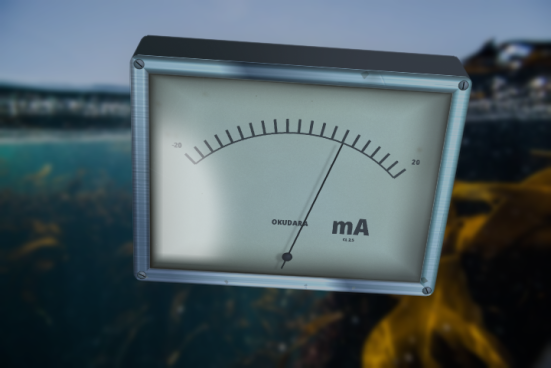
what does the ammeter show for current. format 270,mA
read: 8,mA
